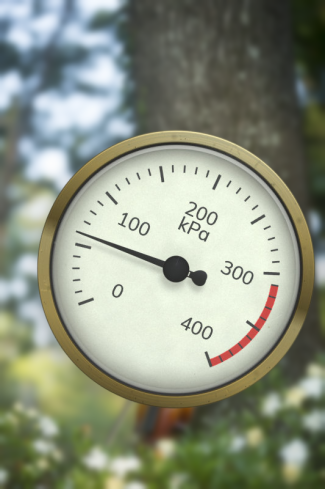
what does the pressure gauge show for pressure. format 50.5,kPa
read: 60,kPa
